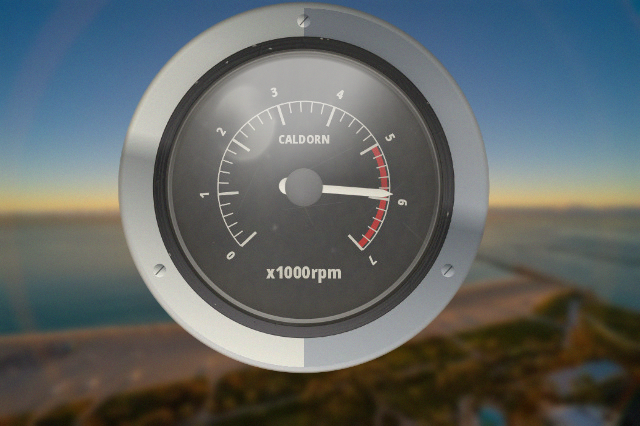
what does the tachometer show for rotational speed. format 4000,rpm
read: 5900,rpm
